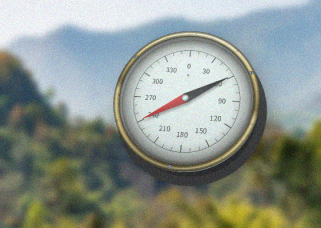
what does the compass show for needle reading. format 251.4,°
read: 240,°
